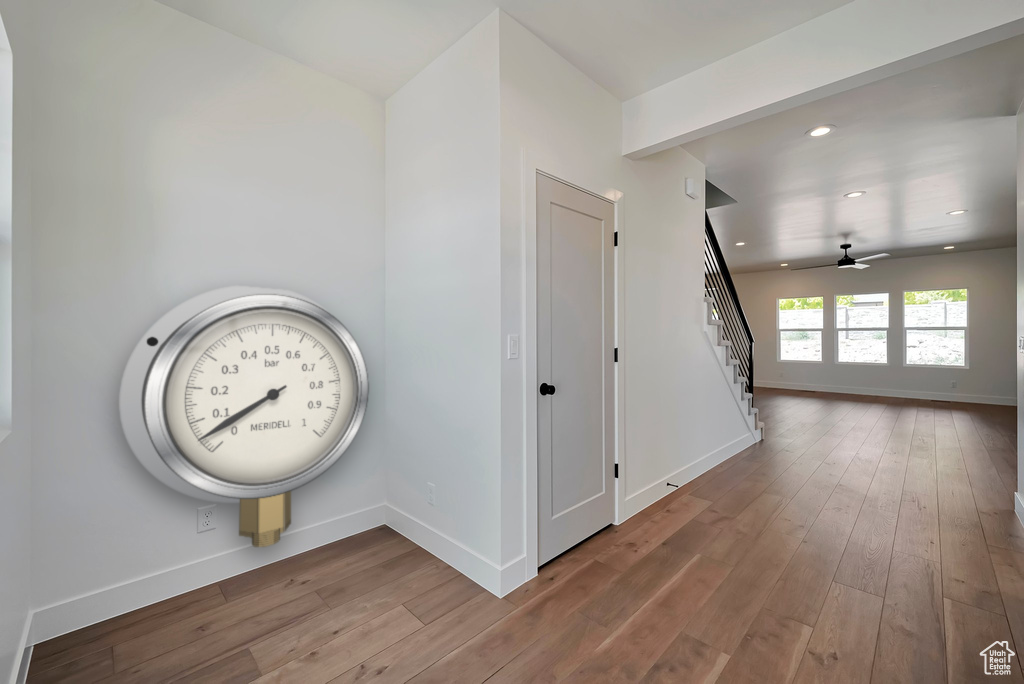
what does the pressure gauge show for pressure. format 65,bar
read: 0.05,bar
